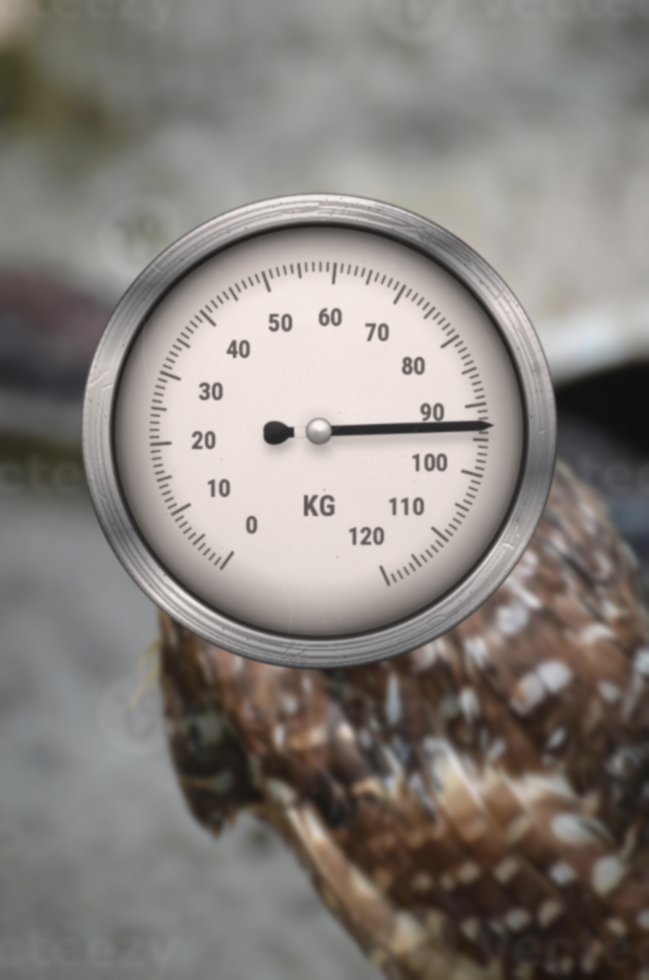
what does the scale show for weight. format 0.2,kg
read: 93,kg
